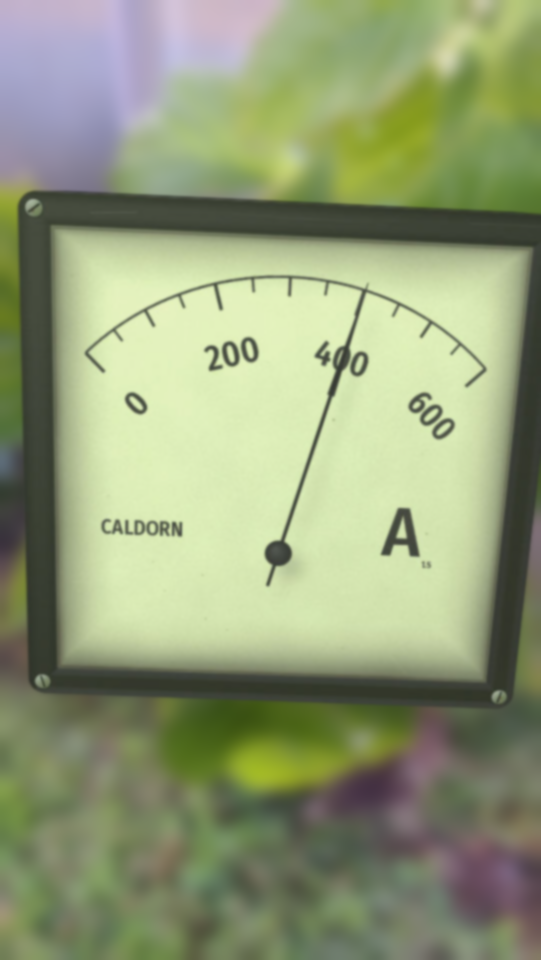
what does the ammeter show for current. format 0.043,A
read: 400,A
